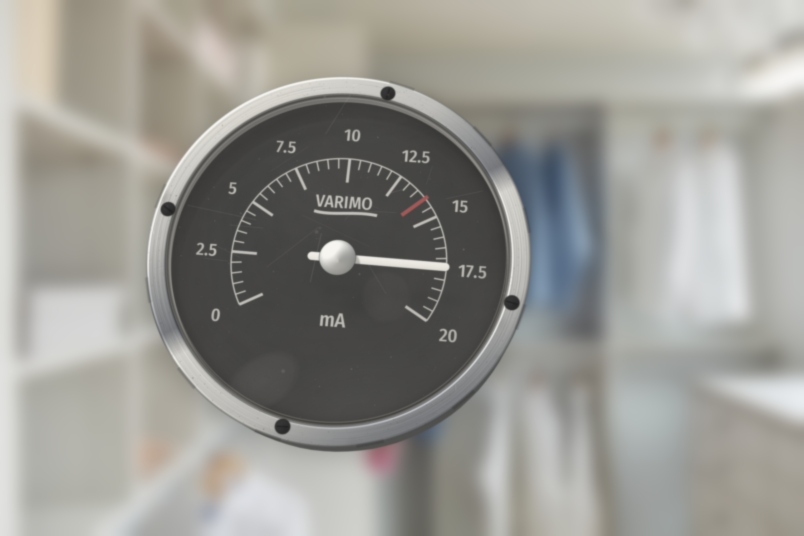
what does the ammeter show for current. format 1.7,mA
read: 17.5,mA
